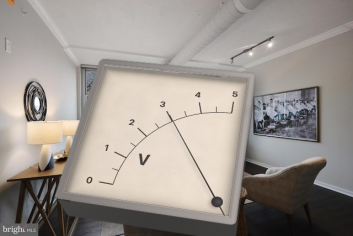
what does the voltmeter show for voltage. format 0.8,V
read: 3,V
